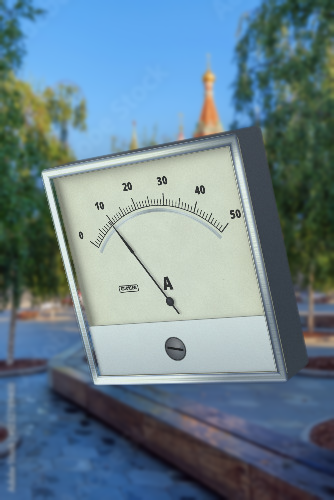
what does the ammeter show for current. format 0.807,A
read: 10,A
